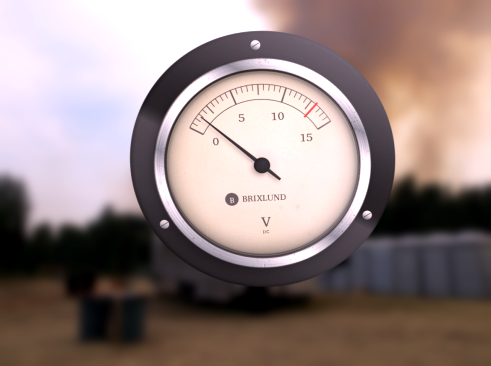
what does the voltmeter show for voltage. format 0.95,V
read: 1.5,V
